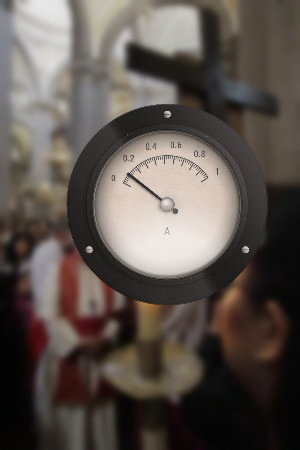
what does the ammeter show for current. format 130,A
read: 0.1,A
